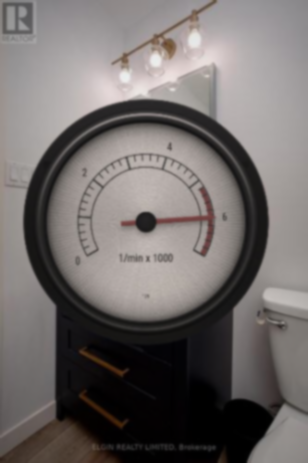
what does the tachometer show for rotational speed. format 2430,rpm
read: 6000,rpm
